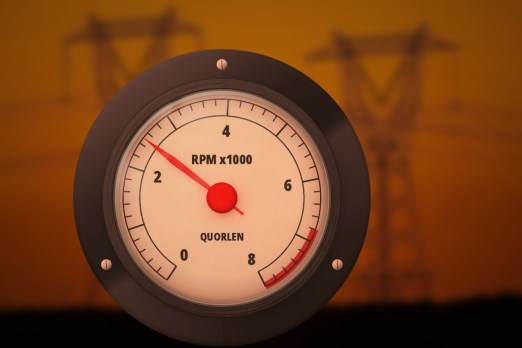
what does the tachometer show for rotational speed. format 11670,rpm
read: 2500,rpm
